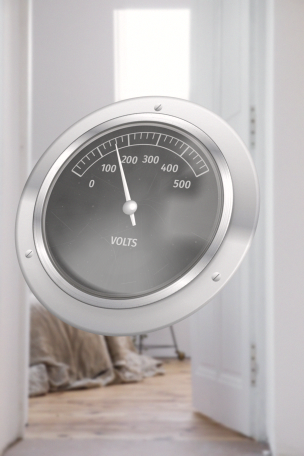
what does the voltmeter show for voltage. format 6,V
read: 160,V
